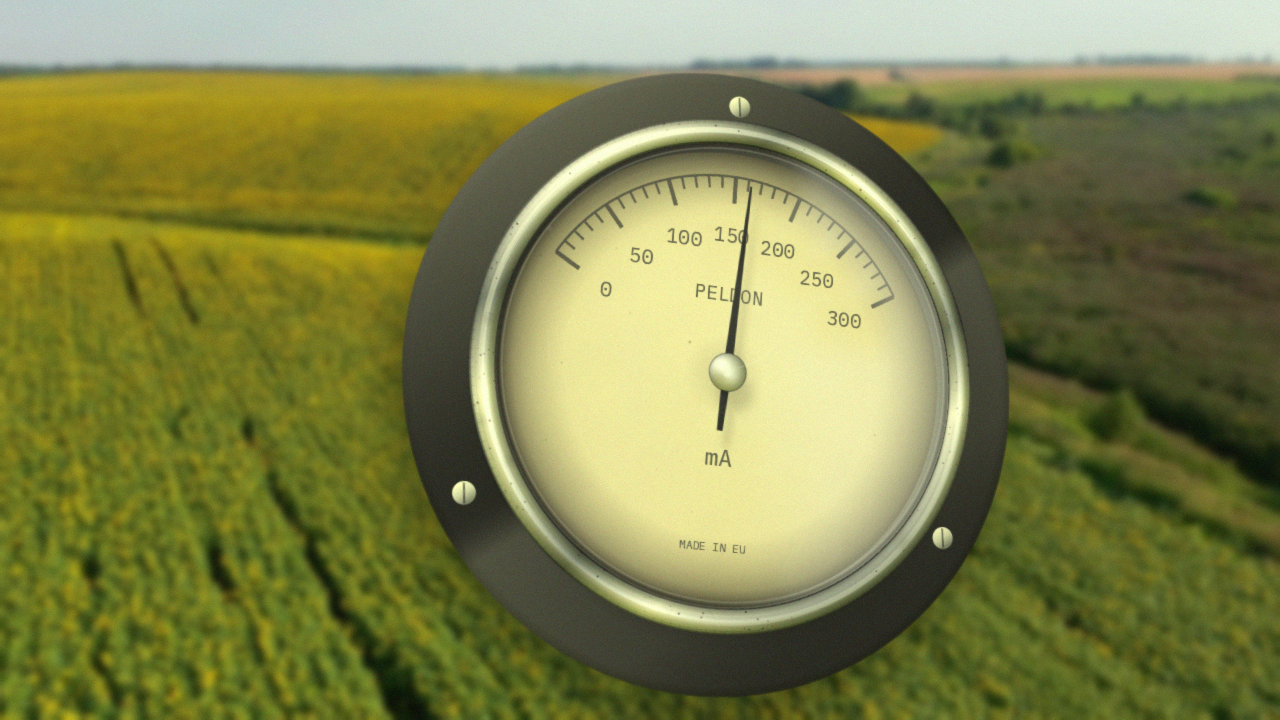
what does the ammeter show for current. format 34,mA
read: 160,mA
